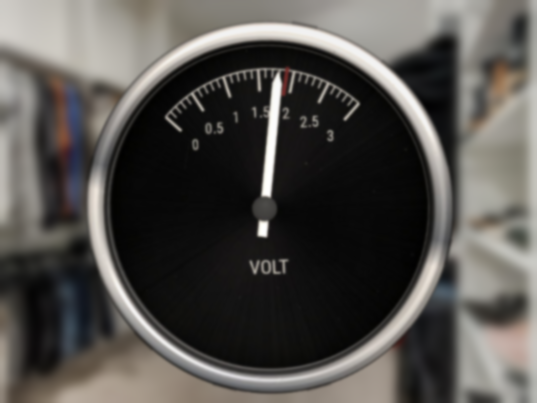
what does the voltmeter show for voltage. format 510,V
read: 1.8,V
